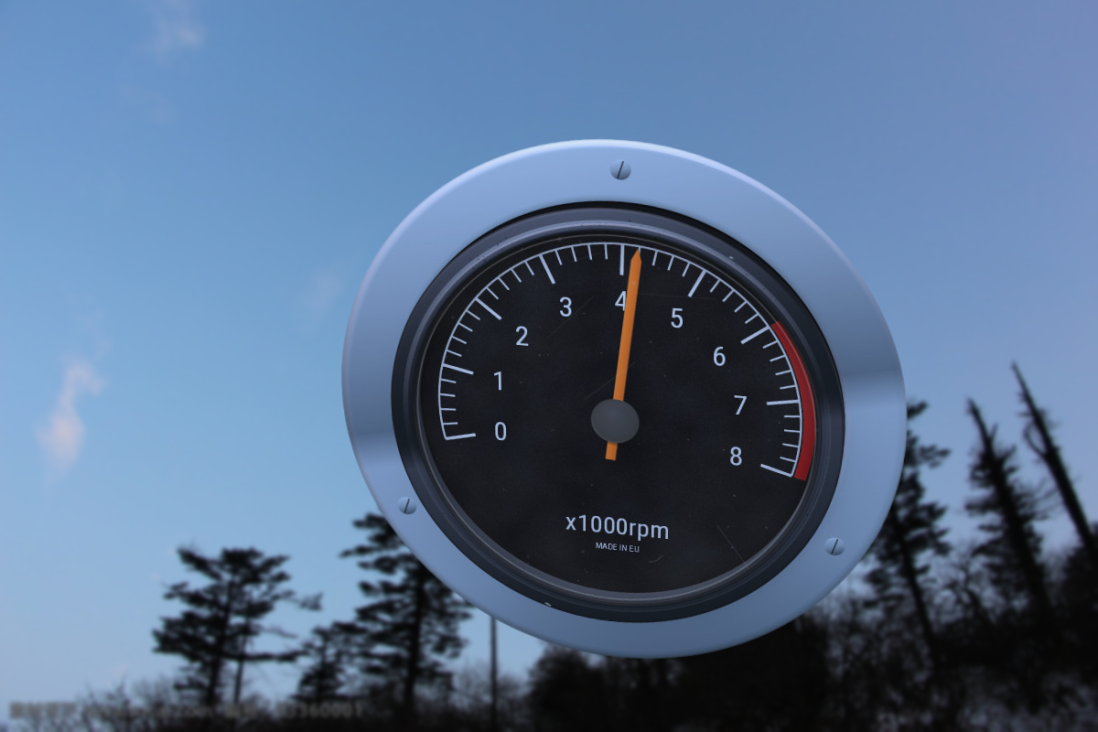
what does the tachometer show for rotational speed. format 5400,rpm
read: 4200,rpm
